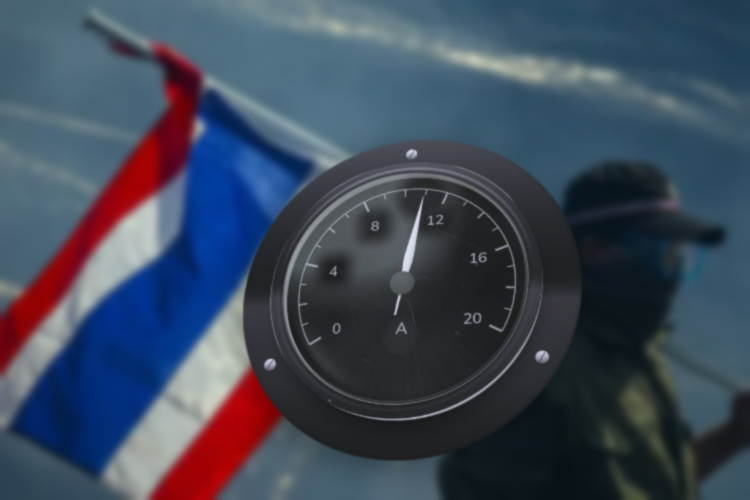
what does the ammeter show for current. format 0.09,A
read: 11,A
